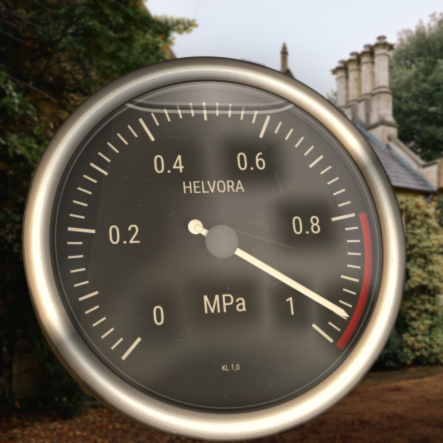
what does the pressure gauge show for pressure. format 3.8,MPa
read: 0.96,MPa
